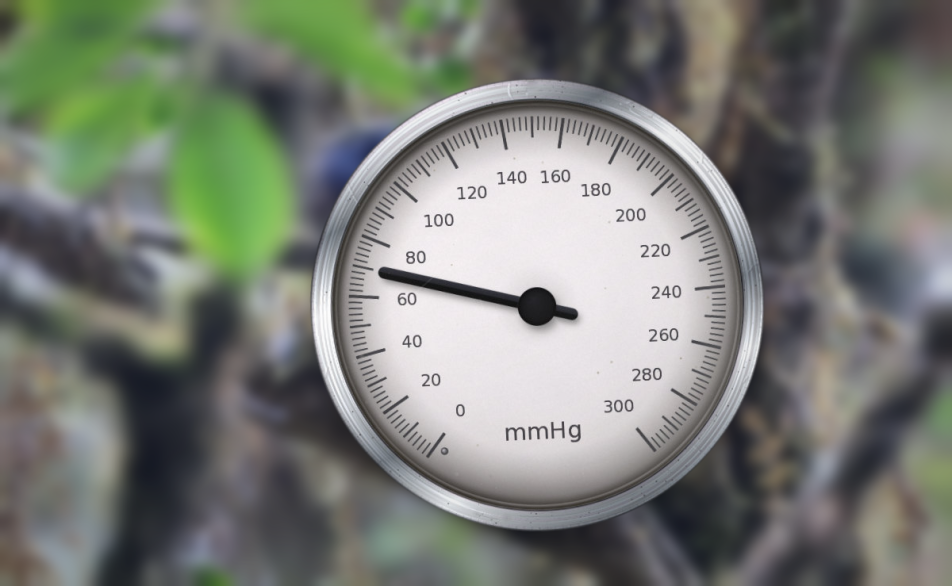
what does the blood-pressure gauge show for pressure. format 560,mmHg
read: 70,mmHg
